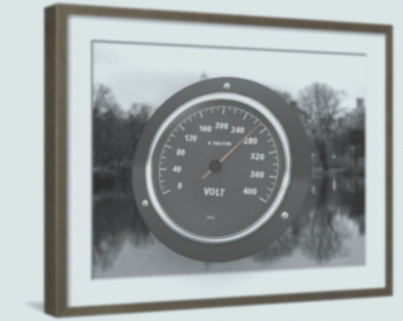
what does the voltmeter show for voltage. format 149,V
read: 270,V
